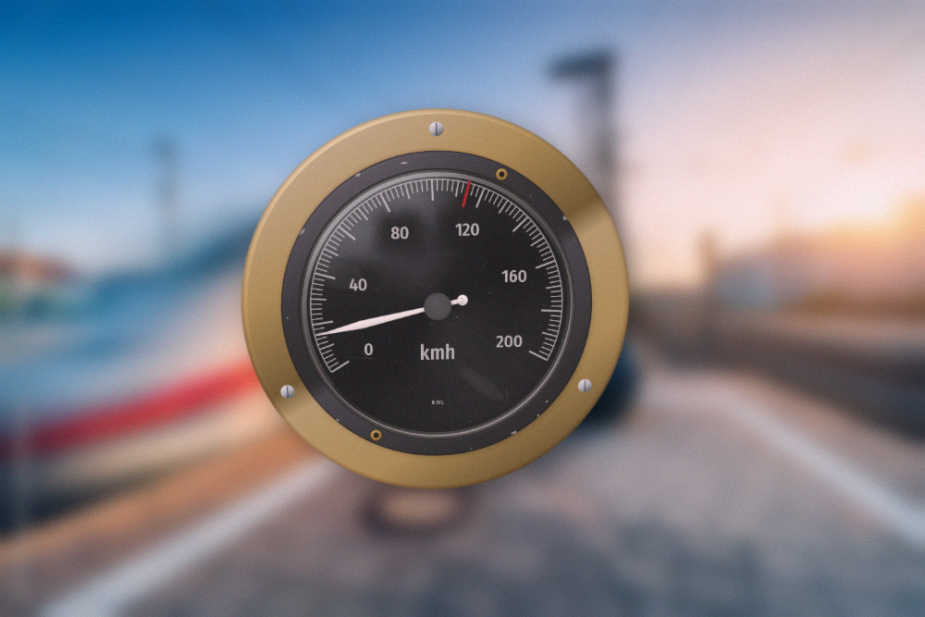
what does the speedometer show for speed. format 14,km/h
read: 16,km/h
